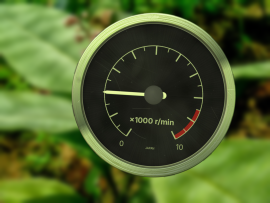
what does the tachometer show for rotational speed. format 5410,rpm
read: 2000,rpm
